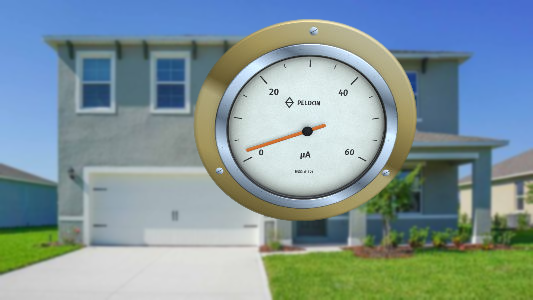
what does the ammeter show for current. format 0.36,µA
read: 2.5,µA
